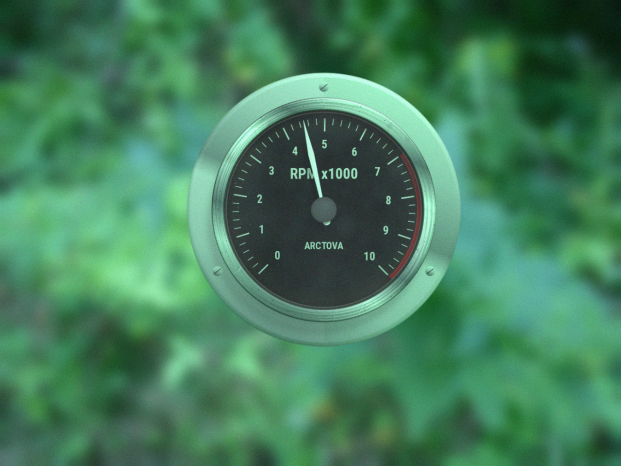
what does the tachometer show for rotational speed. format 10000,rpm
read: 4500,rpm
